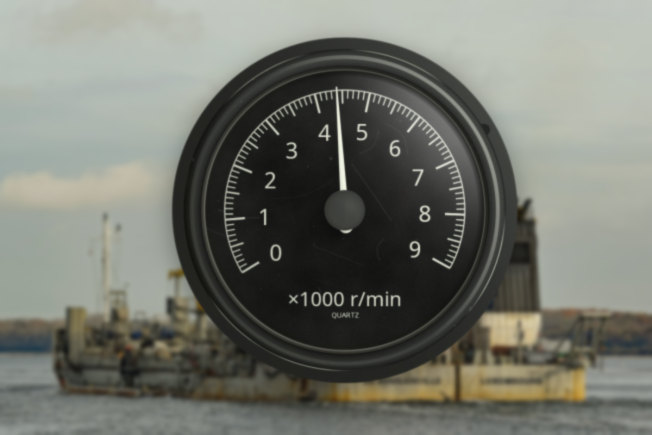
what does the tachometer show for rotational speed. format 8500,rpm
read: 4400,rpm
